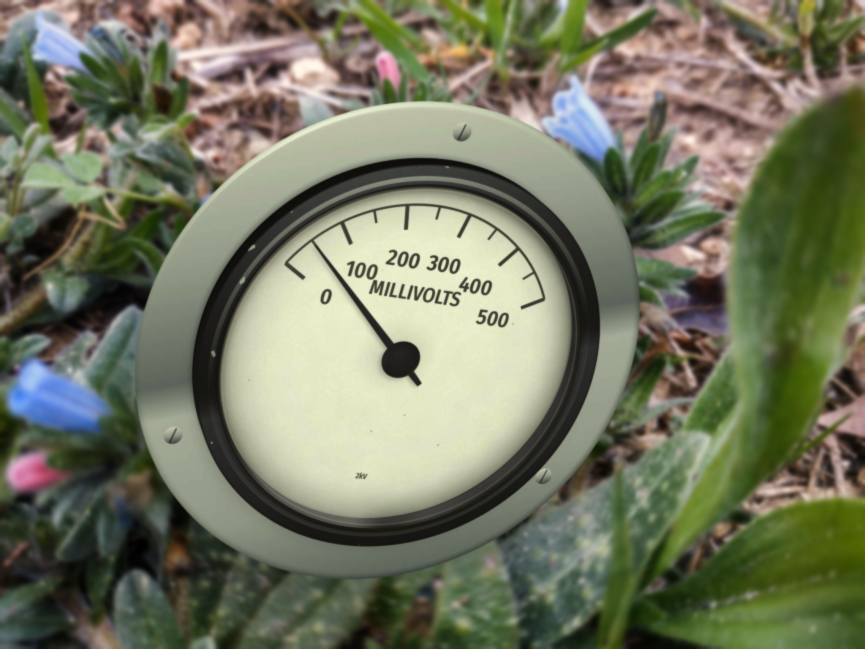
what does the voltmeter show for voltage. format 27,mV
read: 50,mV
